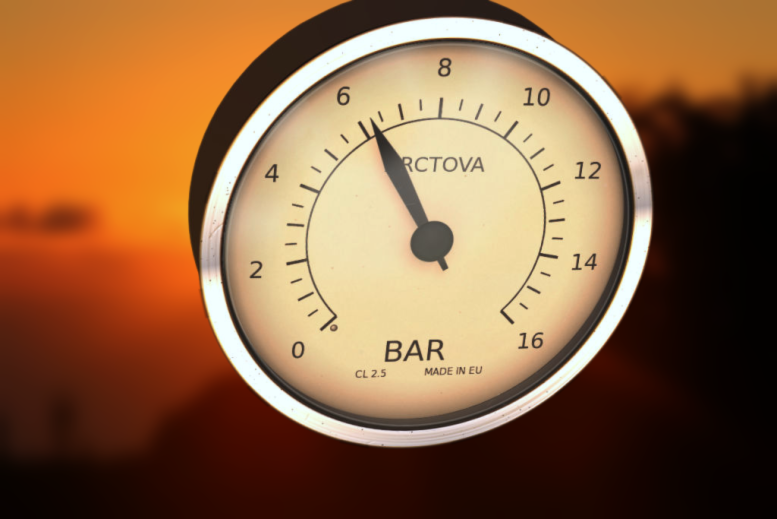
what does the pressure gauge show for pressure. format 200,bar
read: 6.25,bar
